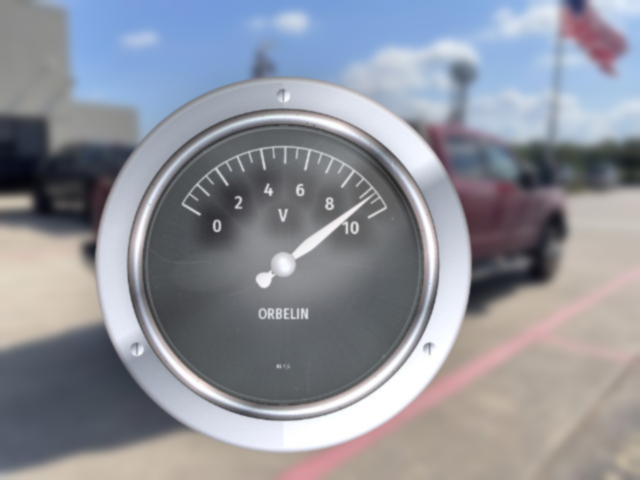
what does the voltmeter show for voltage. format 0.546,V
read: 9.25,V
